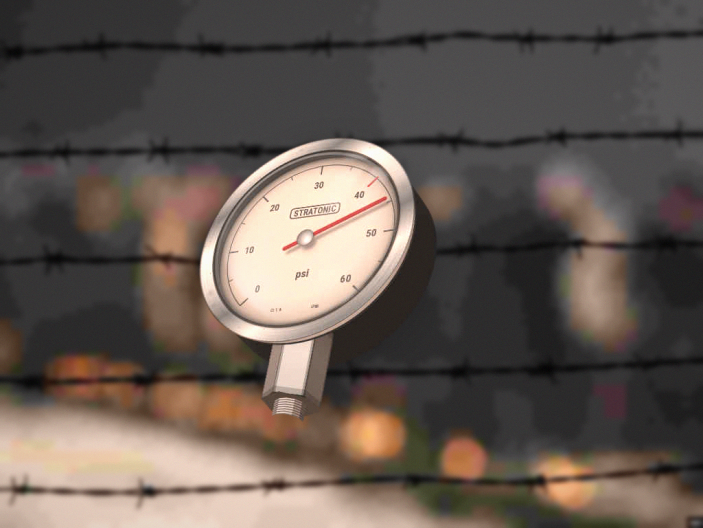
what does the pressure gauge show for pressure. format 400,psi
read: 45,psi
